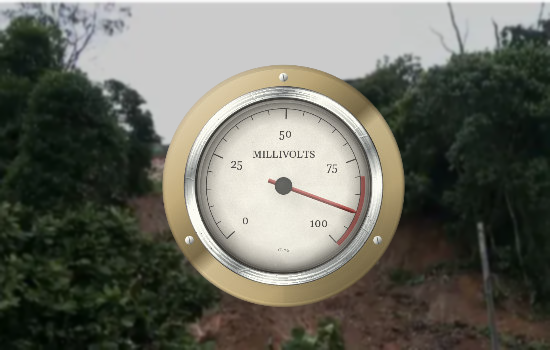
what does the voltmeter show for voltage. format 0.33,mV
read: 90,mV
